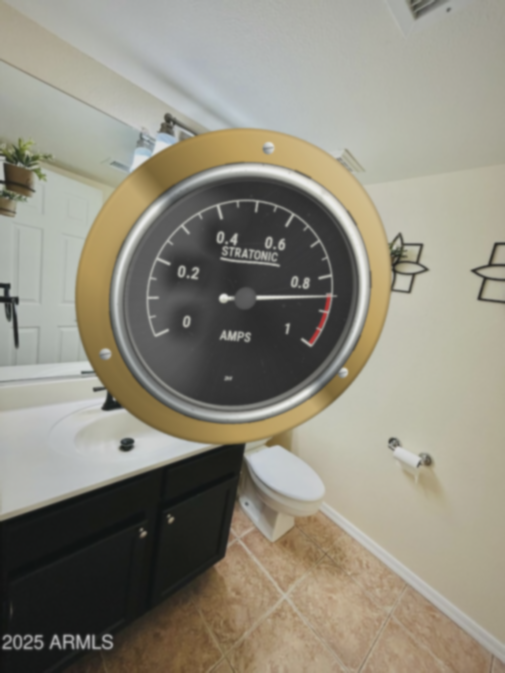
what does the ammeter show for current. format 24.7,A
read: 0.85,A
